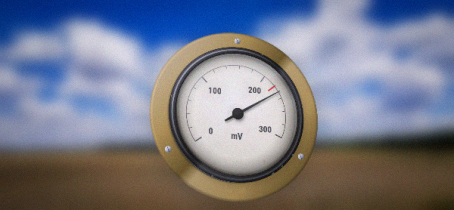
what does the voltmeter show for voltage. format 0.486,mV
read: 230,mV
